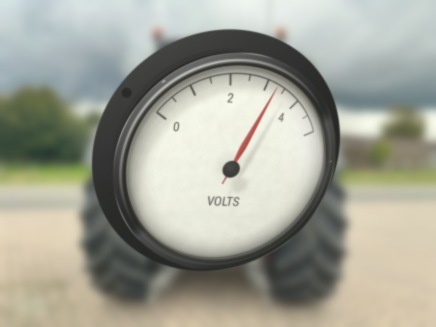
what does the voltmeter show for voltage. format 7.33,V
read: 3.25,V
